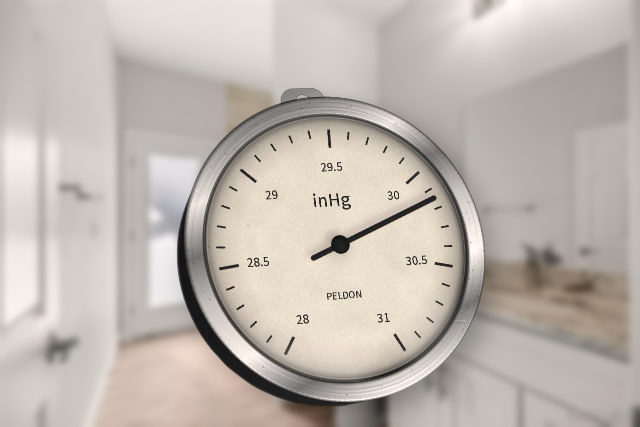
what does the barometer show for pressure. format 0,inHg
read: 30.15,inHg
